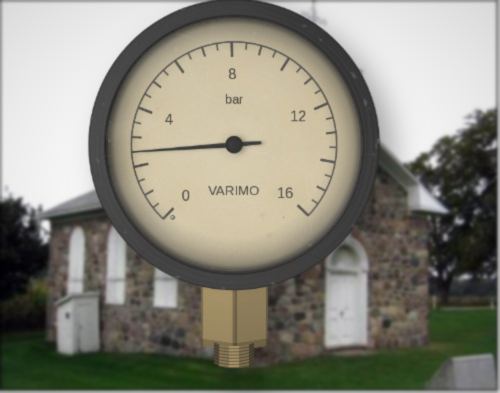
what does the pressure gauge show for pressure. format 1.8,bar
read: 2.5,bar
